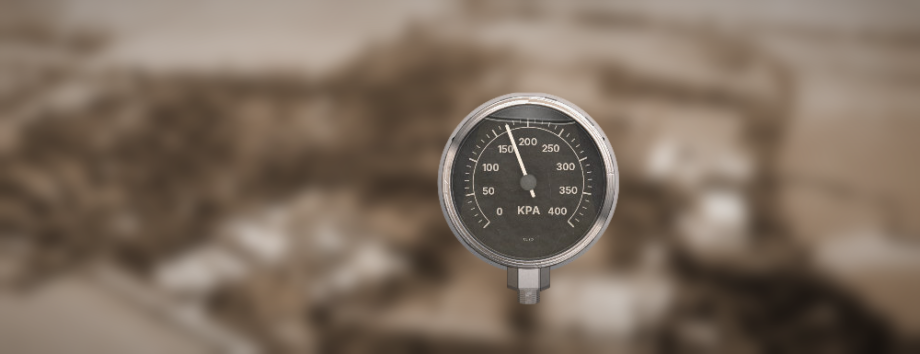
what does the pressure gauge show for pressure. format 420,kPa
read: 170,kPa
